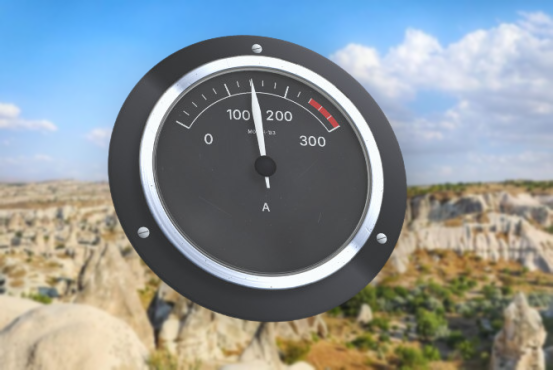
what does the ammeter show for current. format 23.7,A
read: 140,A
